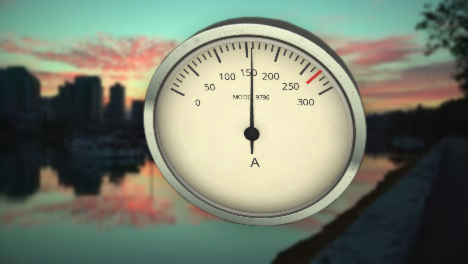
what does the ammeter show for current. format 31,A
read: 160,A
